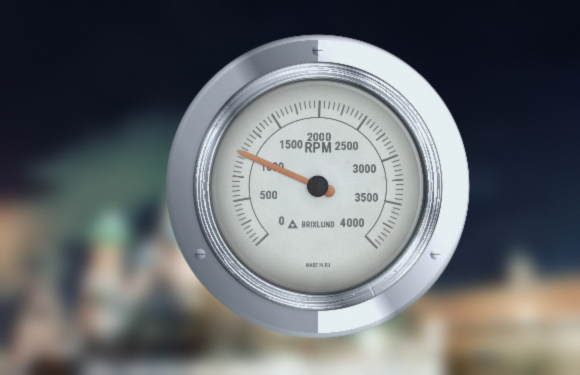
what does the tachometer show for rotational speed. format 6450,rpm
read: 1000,rpm
